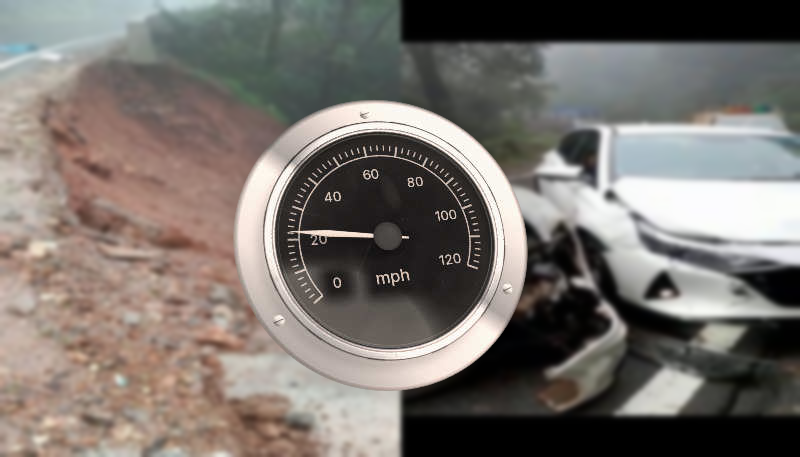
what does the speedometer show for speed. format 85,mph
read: 22,mph
